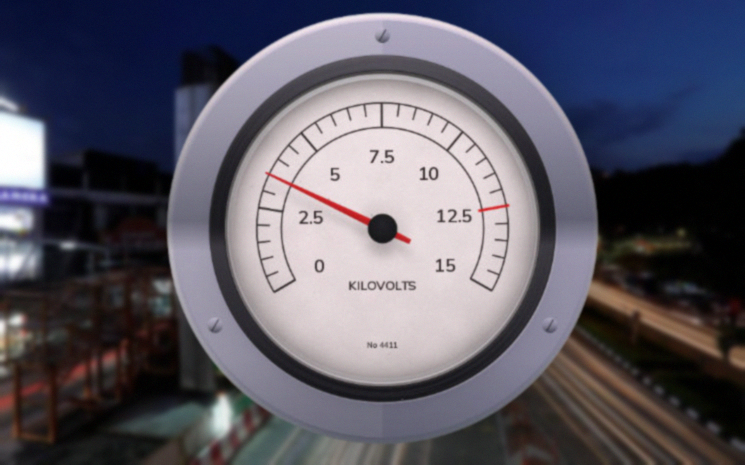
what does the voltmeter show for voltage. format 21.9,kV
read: 3.5,kV
